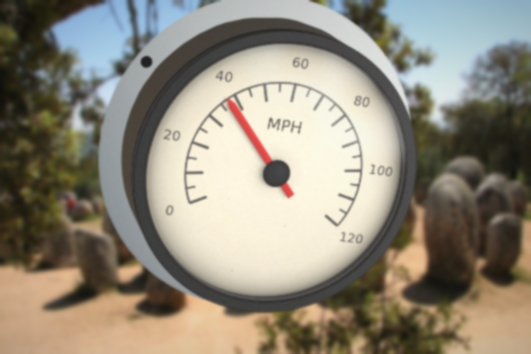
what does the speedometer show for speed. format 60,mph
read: 37.5,mph
